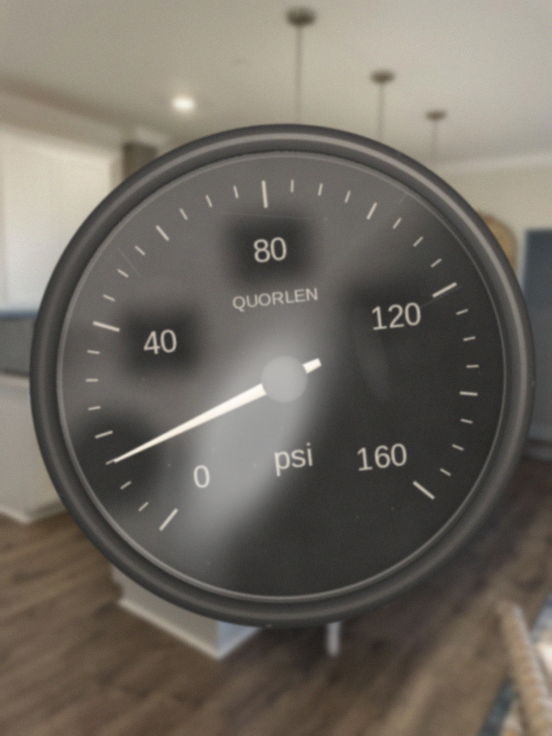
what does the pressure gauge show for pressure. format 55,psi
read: 15,psi
